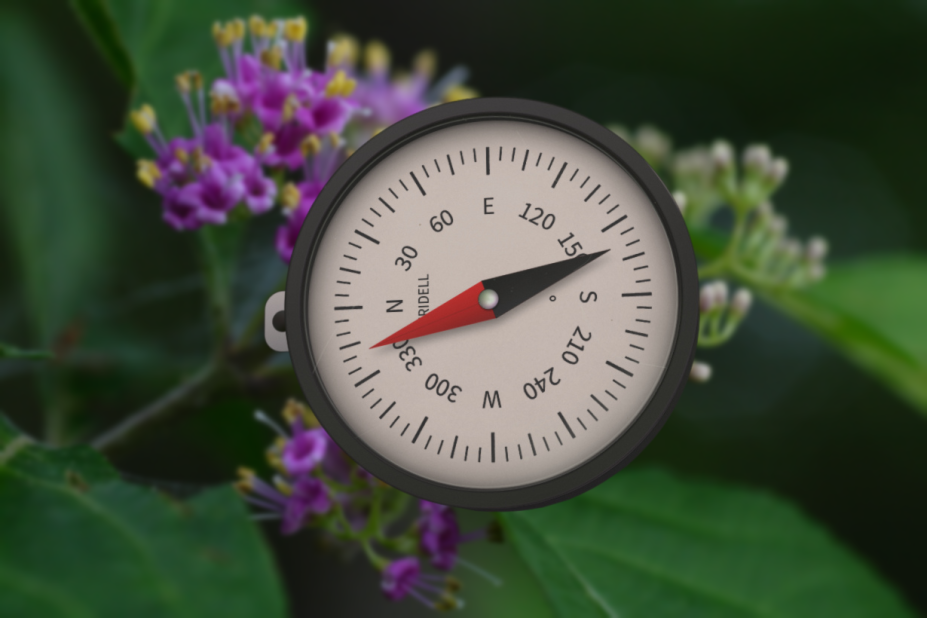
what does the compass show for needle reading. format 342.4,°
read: 340,°
